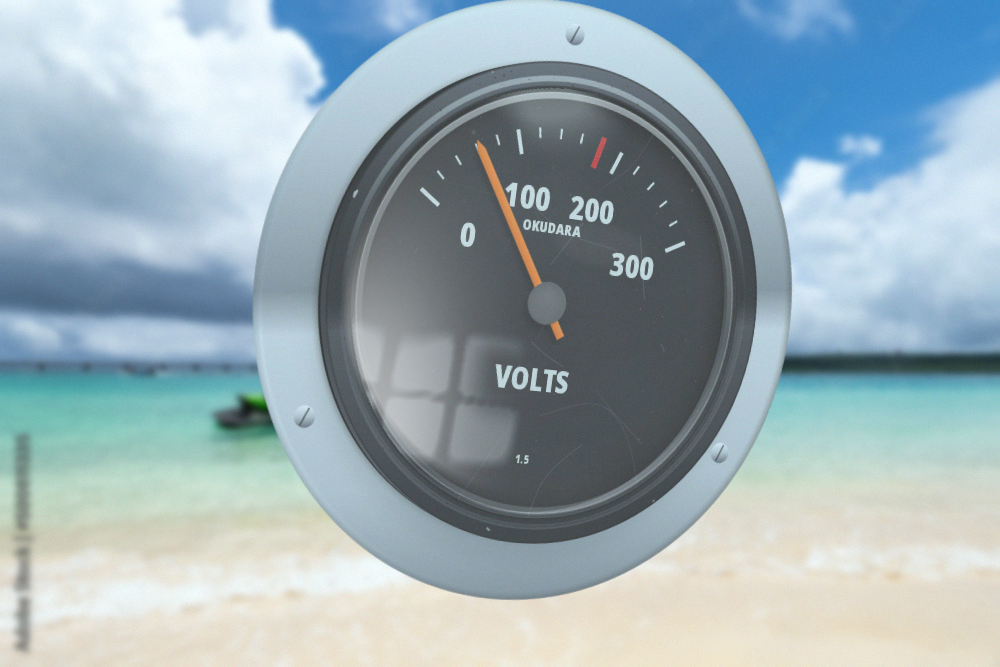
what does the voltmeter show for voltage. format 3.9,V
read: 60,V
